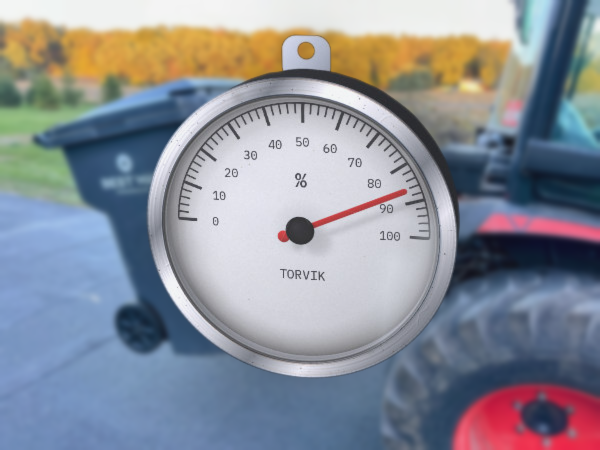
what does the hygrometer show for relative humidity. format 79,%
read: 86,%
